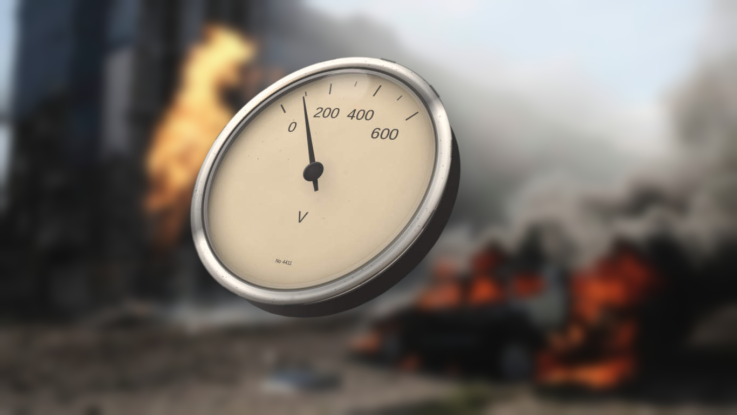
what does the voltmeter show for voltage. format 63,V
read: 100,V
